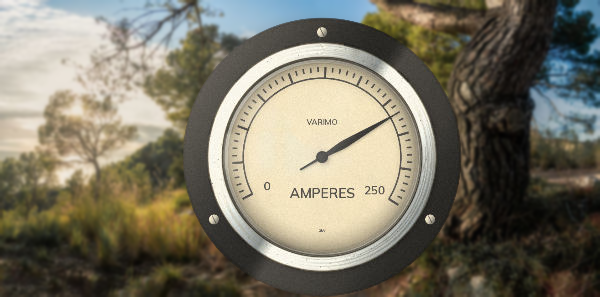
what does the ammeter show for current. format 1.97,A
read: 185,A
